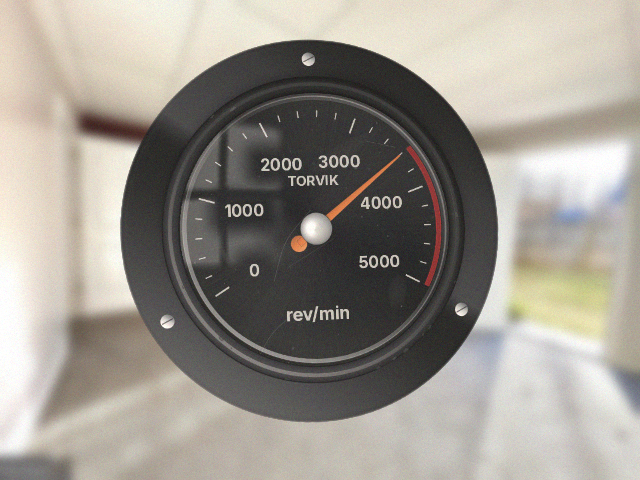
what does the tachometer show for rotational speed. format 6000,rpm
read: 3600,rpm
